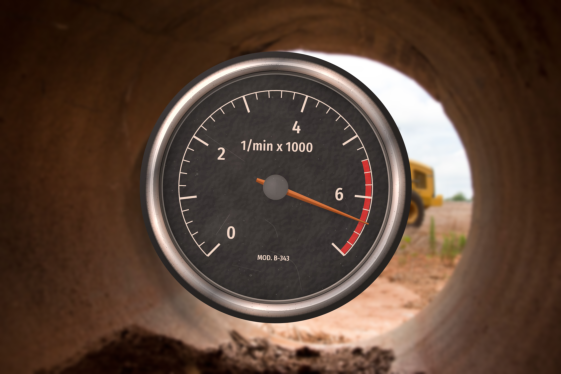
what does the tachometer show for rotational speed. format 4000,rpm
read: 6400,rpm
